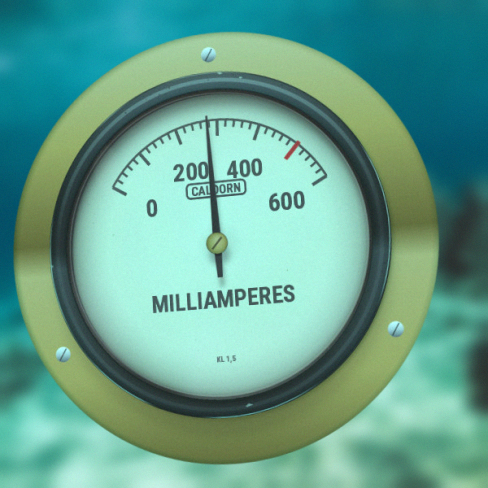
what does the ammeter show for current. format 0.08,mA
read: 280,mA
